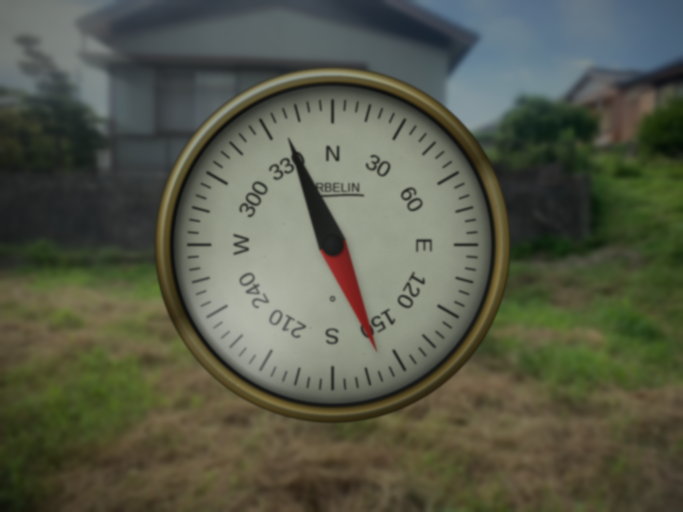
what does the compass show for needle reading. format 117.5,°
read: 157.5,°
